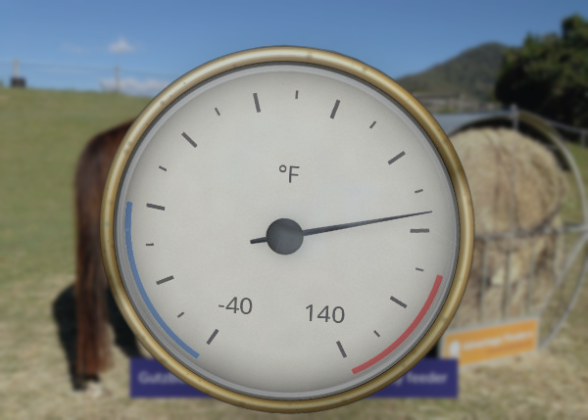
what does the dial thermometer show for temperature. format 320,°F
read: 95,°F
